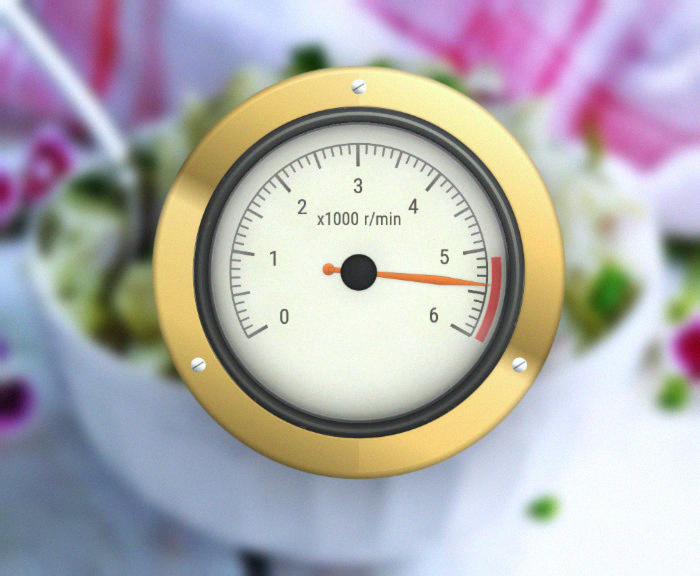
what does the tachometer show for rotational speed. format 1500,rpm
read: 5400,rpm
